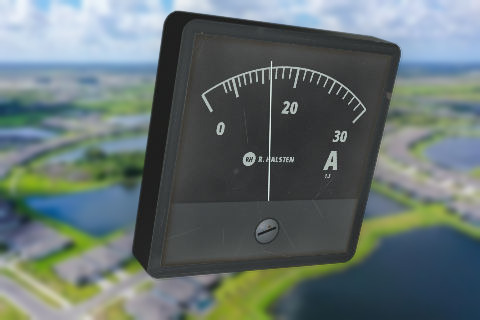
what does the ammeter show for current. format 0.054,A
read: 16,A
